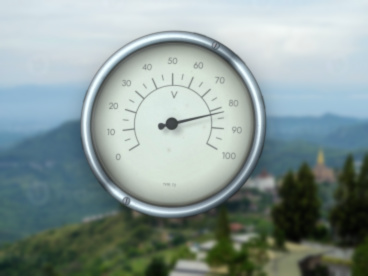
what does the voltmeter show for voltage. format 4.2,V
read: 82.5,V
